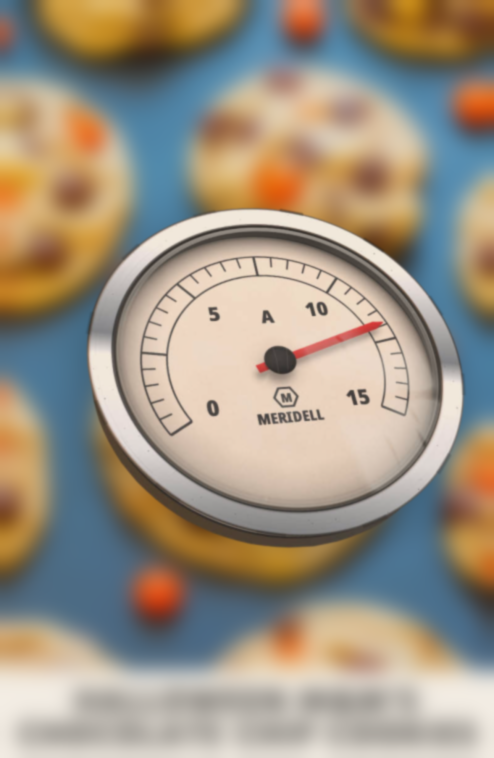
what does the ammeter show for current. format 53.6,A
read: 12,A
